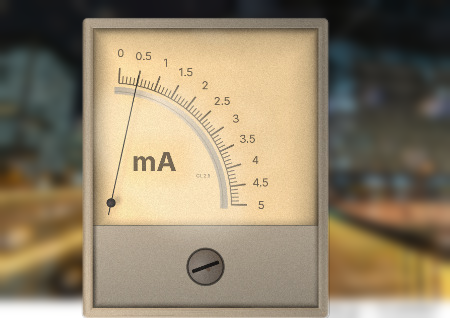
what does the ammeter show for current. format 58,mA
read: 0.5,mA
